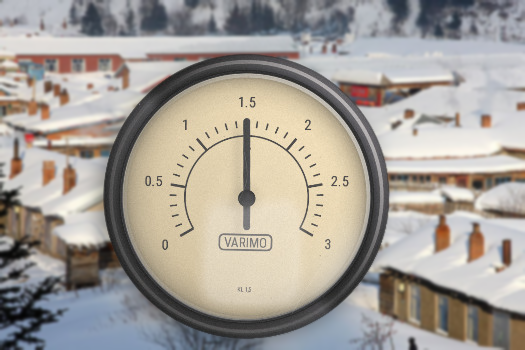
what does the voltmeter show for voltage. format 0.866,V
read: 1.5,V
